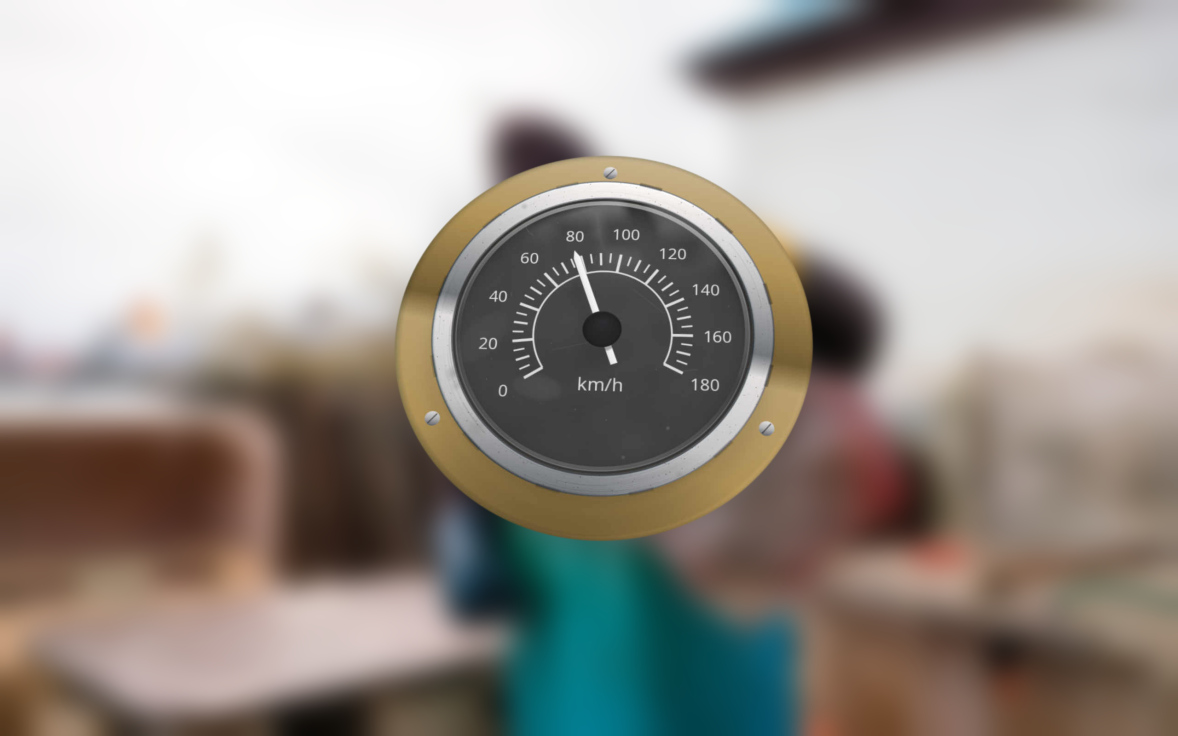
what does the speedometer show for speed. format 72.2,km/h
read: 77.5,km/h
